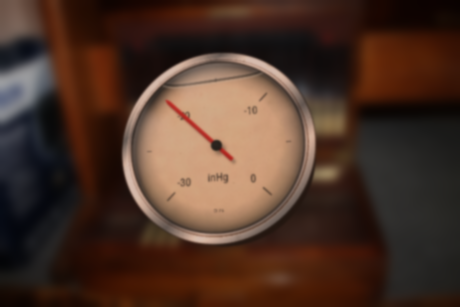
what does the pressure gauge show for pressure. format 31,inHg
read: -20,inHg
